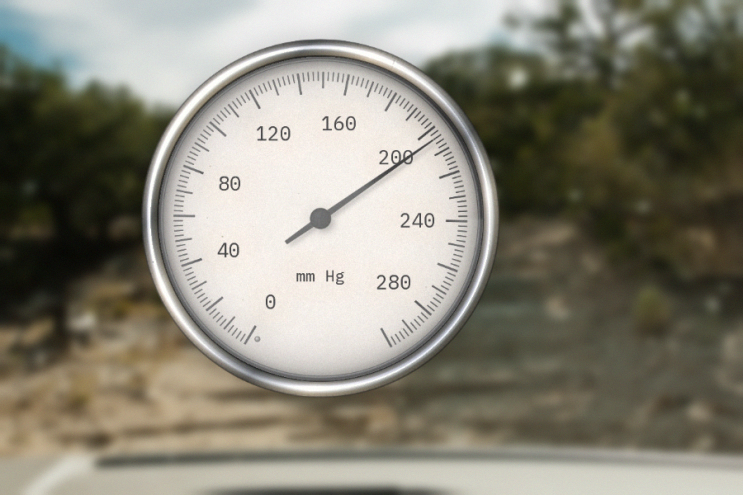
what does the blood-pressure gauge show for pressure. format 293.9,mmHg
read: 204,mmHg
